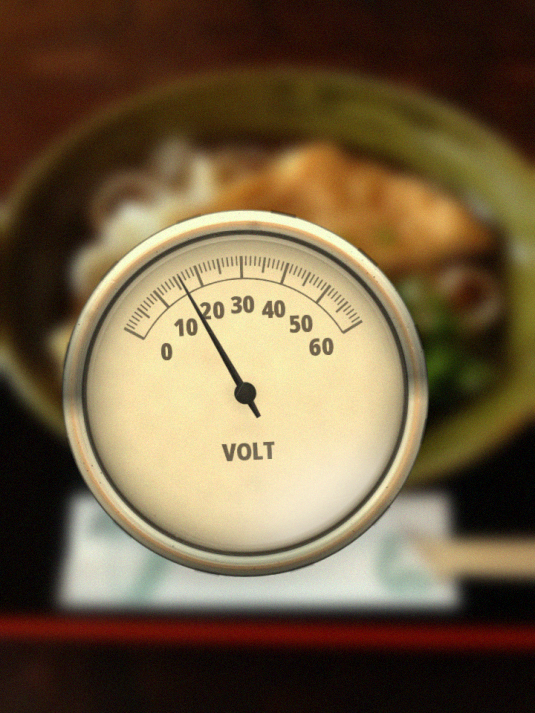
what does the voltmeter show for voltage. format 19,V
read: 16,V
